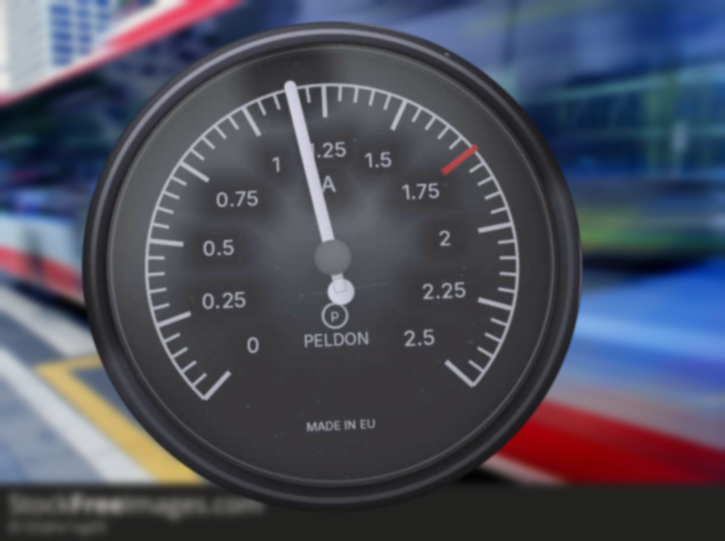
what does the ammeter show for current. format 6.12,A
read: 1.15,A
